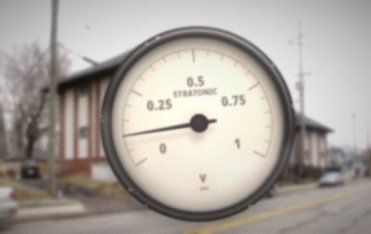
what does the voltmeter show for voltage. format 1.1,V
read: 0.1,V
